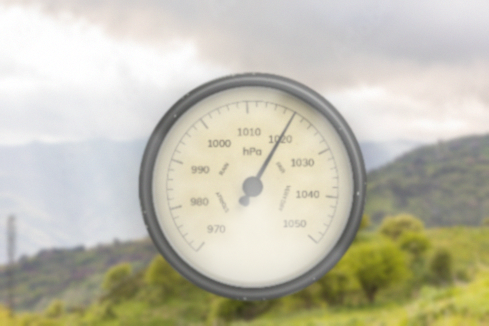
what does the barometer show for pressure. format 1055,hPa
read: 1020,hPa
